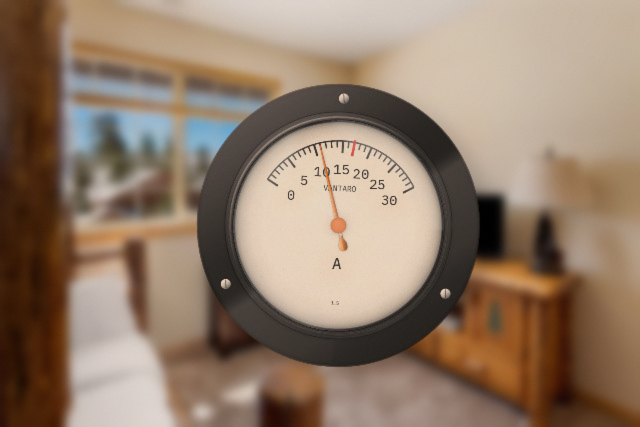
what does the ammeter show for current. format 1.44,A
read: 11,A
